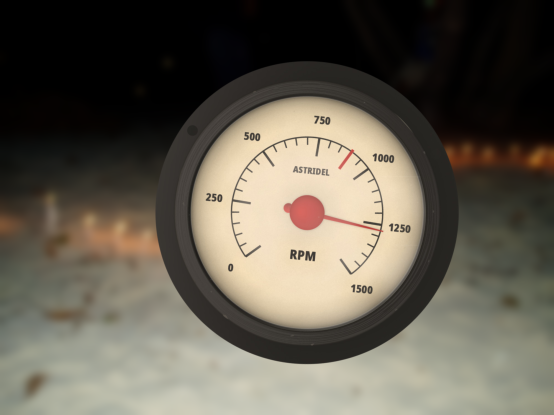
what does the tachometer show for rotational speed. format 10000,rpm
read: 1275,rpm
